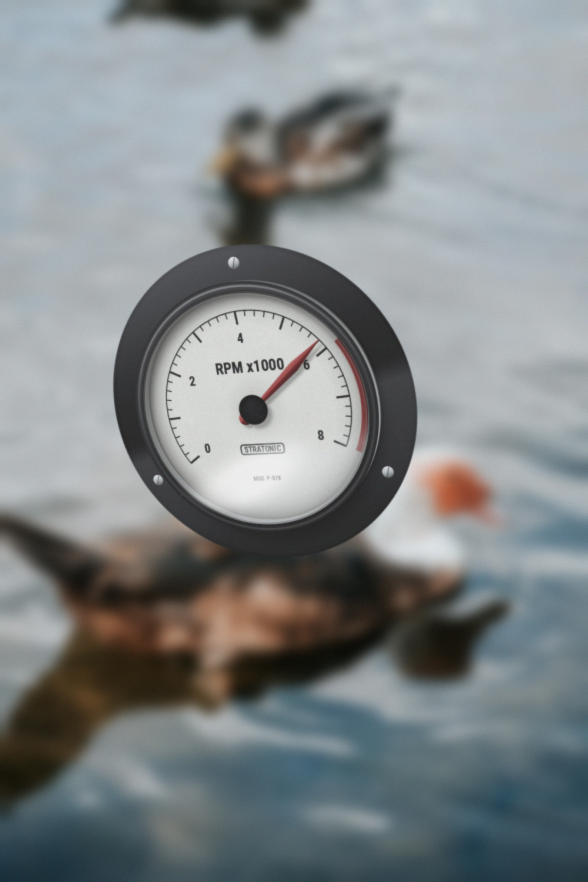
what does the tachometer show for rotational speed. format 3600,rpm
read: 5800,rpm
